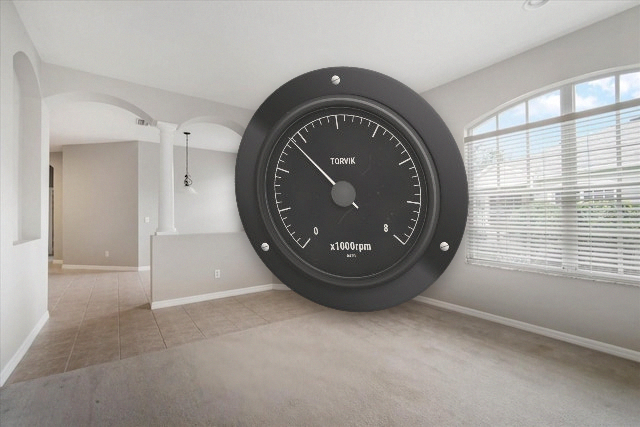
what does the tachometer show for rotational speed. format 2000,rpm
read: 2800,rpm
